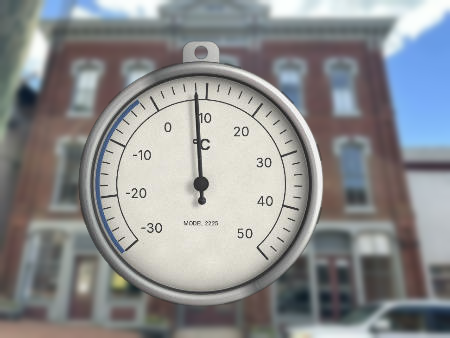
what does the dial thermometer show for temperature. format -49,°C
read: 8,°C
